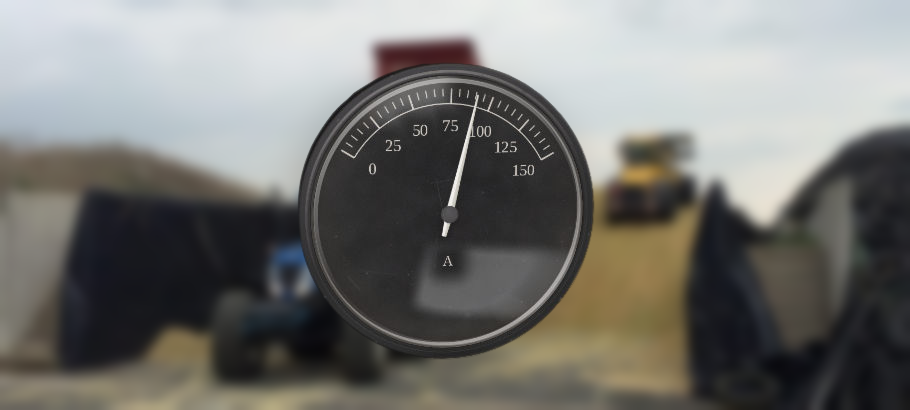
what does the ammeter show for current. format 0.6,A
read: 90,A
